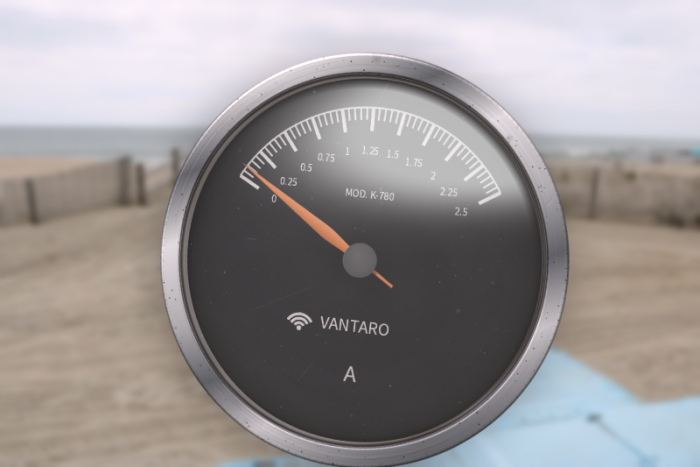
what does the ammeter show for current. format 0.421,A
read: 0.1,A
